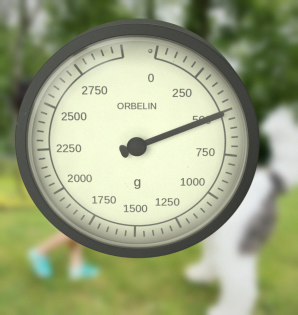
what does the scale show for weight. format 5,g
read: 500,g
